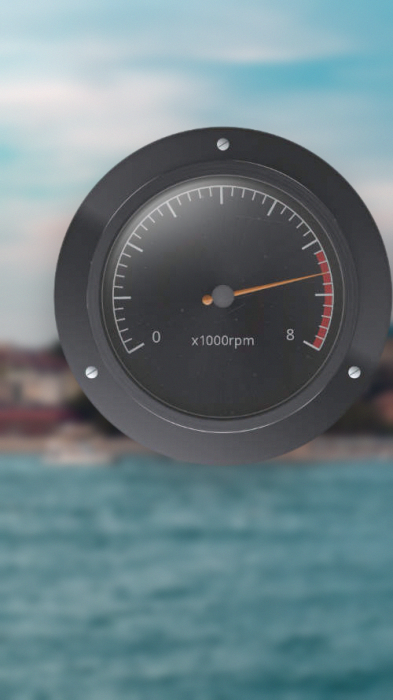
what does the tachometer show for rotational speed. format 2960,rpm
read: 6600,rpm
